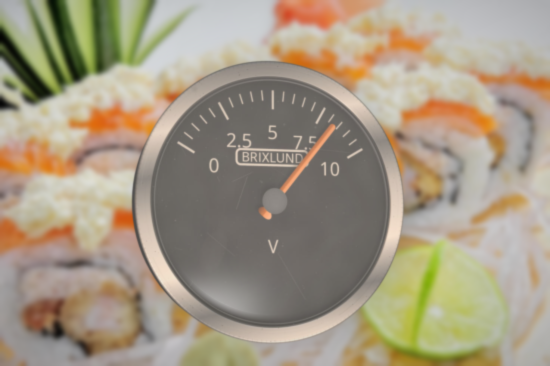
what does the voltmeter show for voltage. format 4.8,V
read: 8.25,V
